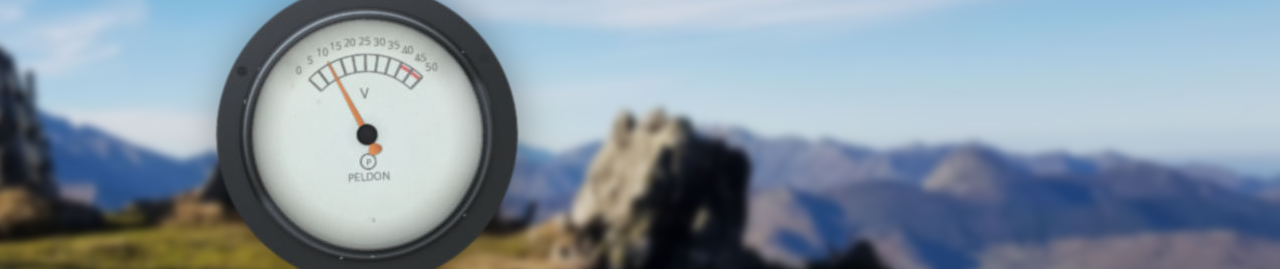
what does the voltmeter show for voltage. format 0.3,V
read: 10,V
